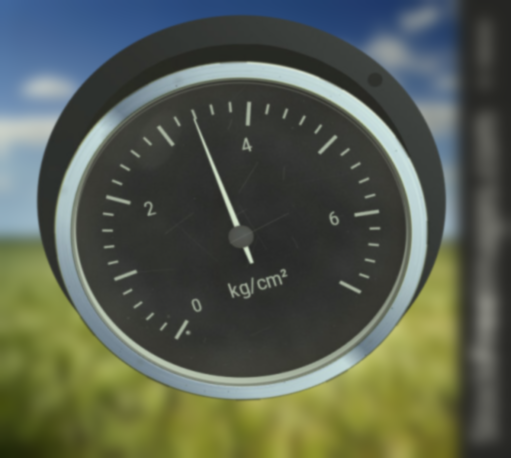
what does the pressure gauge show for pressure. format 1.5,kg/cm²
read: 3.4,kg/cm²
